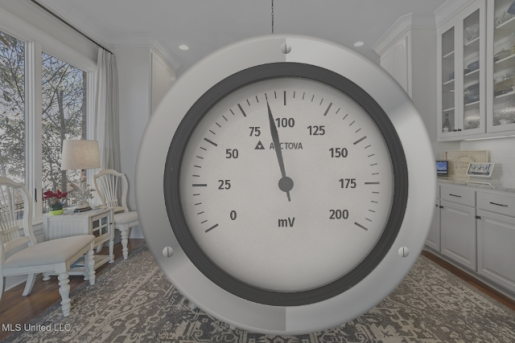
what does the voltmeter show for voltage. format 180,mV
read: 90,mV
